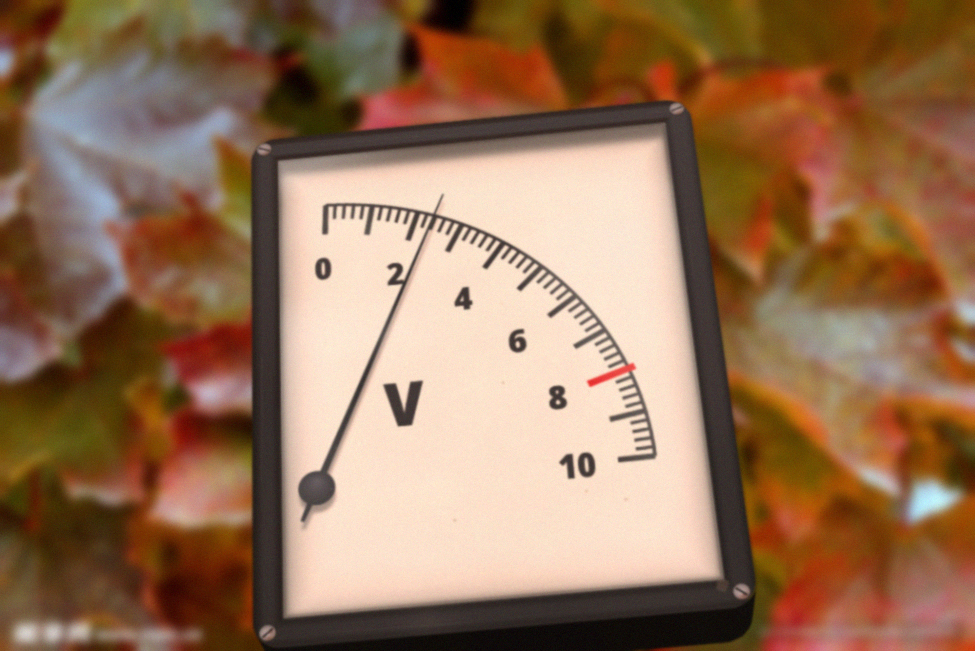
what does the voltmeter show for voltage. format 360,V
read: 2.4,V
